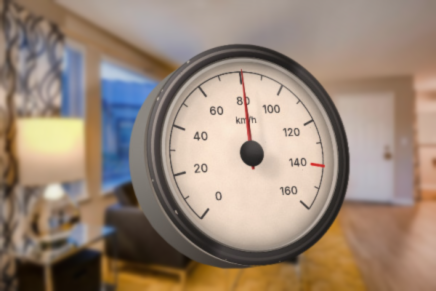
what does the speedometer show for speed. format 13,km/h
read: 80,km/h
